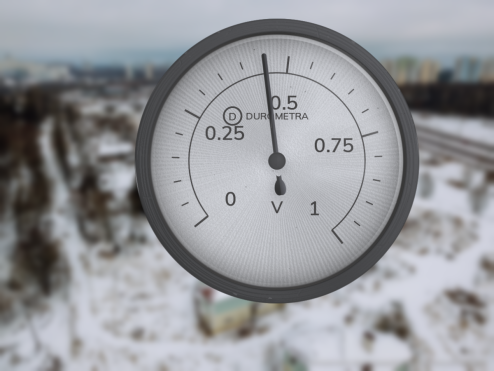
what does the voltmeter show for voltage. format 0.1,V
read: 0.45,V
